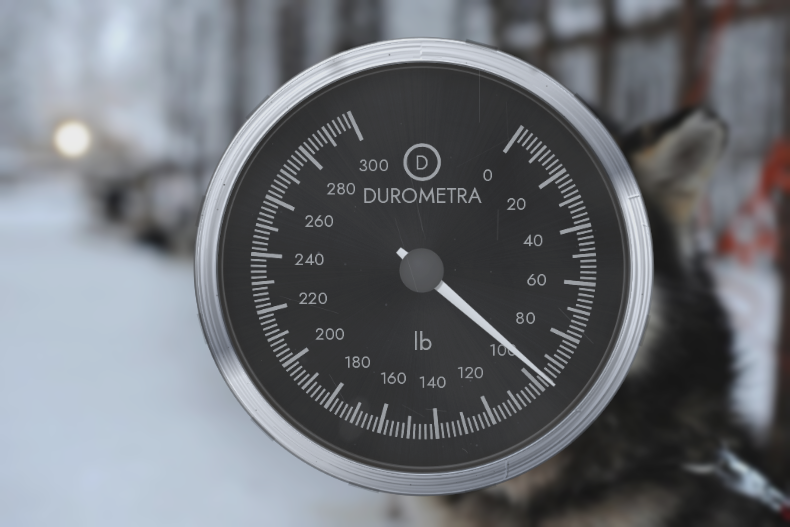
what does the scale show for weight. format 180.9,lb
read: 96,lb
